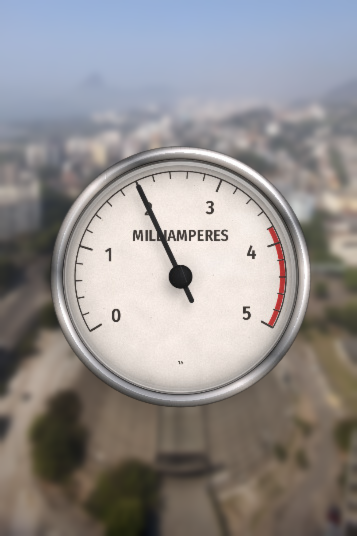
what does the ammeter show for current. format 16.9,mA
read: 2,mA
